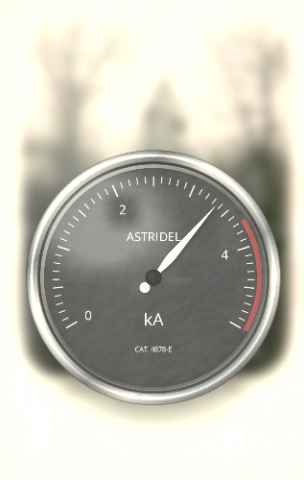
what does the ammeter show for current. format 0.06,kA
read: 3.35,kA
